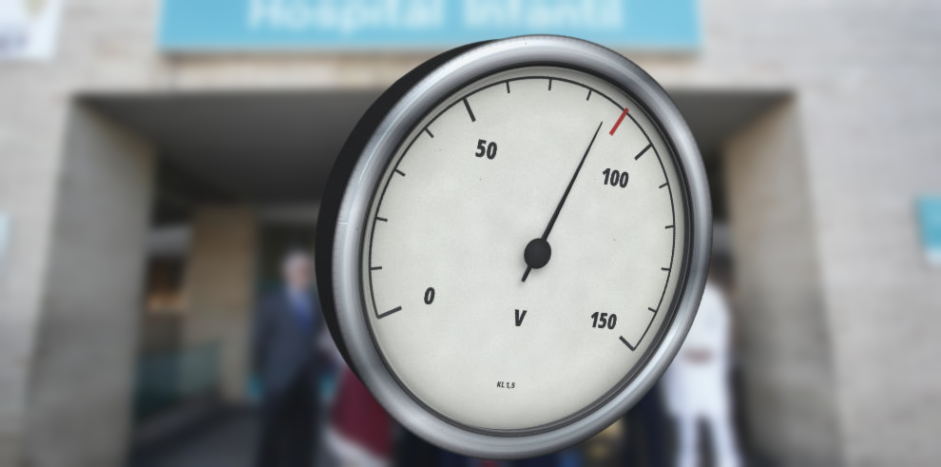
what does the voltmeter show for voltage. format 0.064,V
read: 85,V
